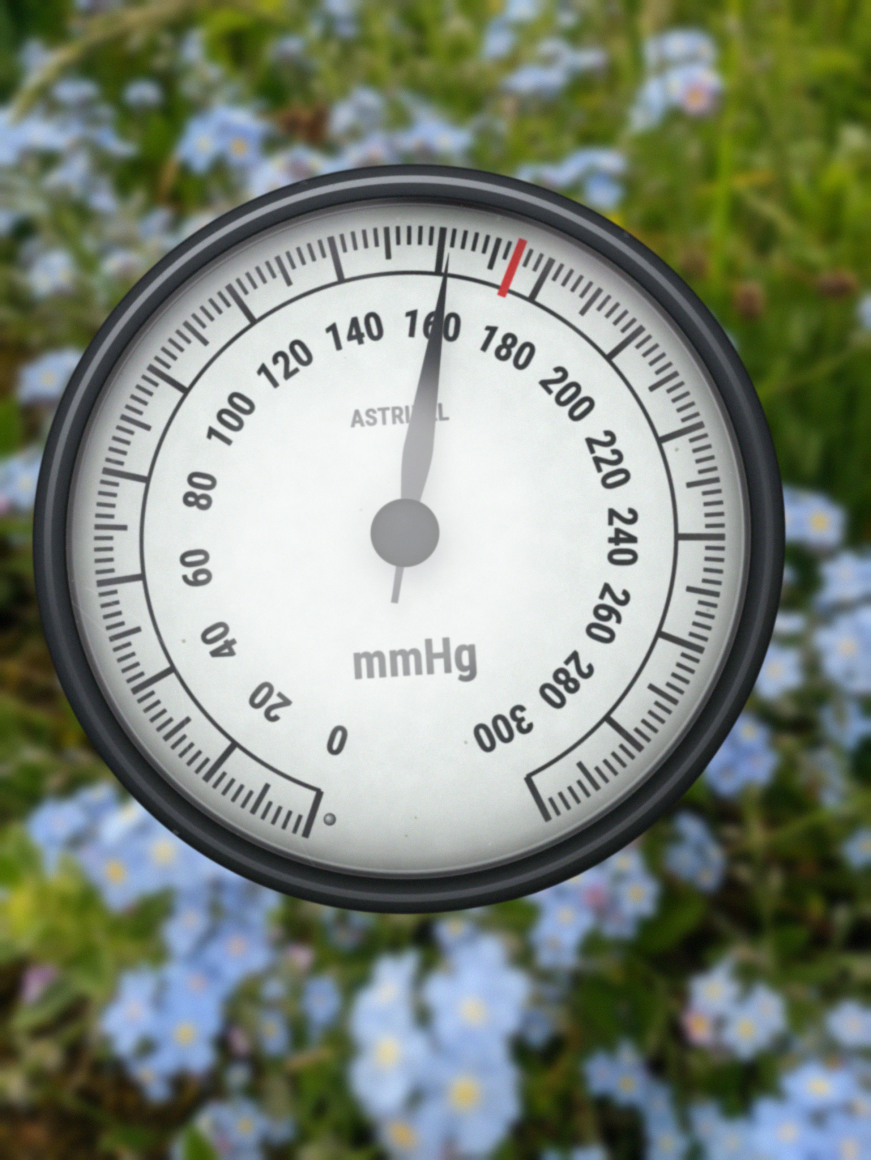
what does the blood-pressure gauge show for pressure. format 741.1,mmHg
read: 162,mmHg
